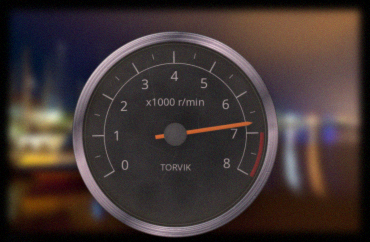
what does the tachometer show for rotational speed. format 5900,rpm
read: 6750,rpm
